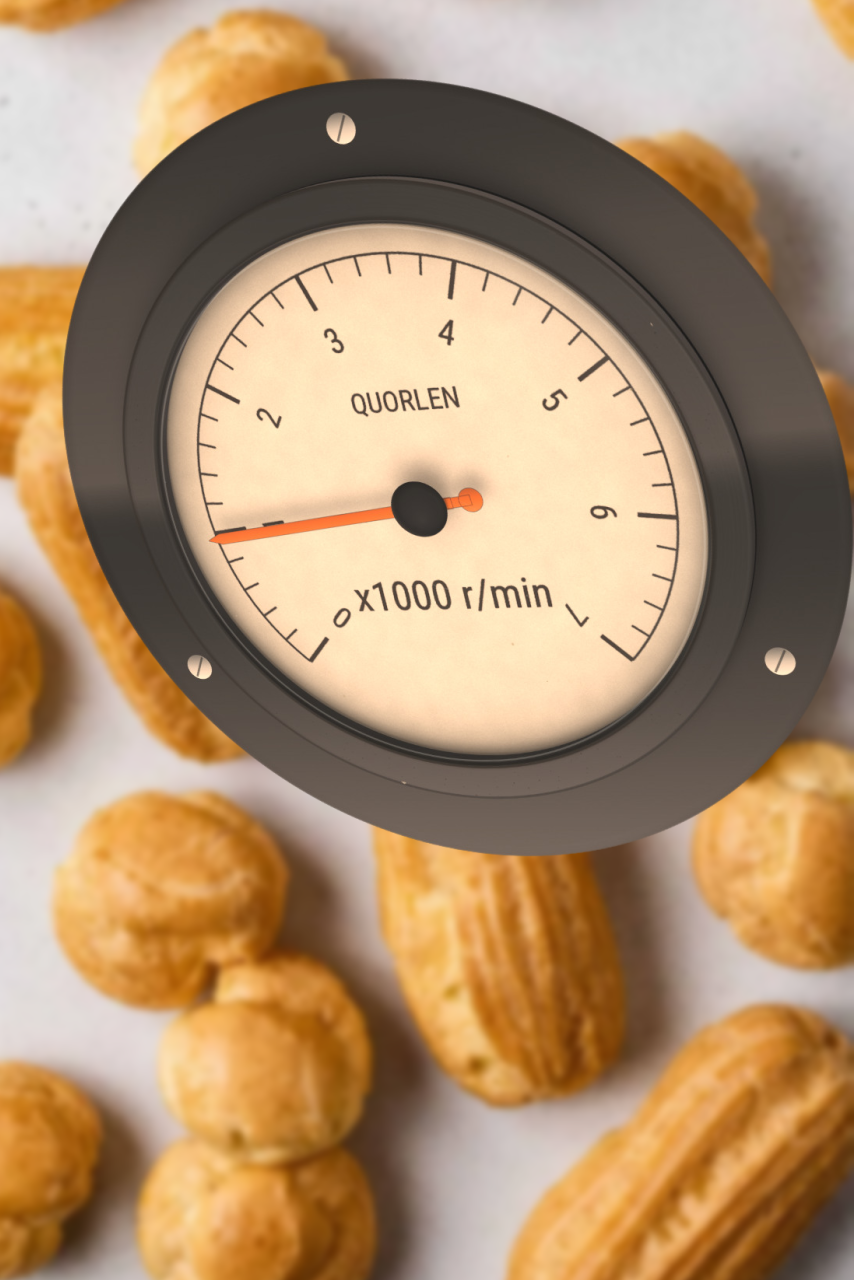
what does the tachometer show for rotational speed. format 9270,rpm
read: 1000,rpm
